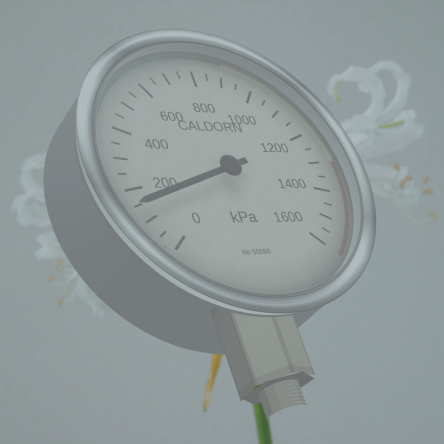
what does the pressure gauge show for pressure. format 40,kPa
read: 150,kPa
